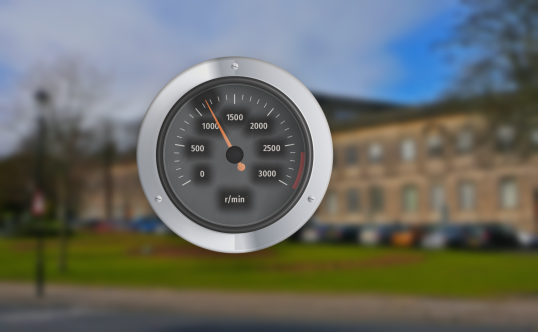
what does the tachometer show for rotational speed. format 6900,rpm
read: 1150,rpm
